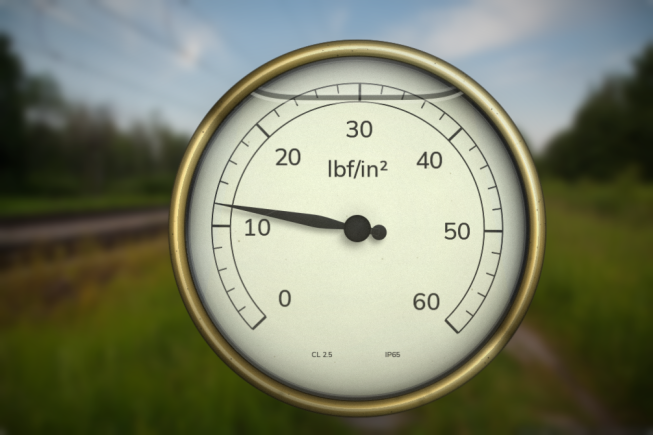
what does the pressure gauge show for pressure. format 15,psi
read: 12,psi
